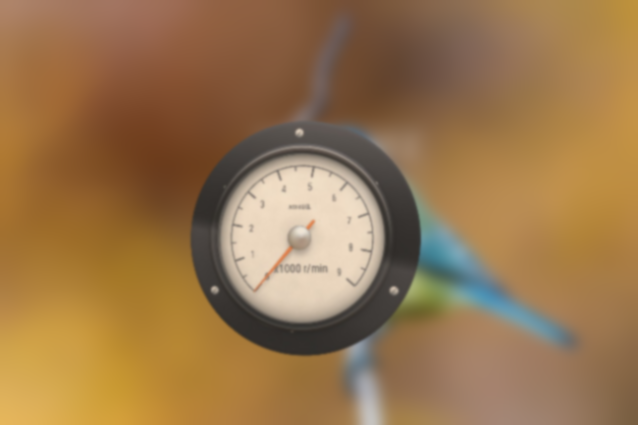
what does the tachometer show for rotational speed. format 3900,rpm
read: 0,rpm
